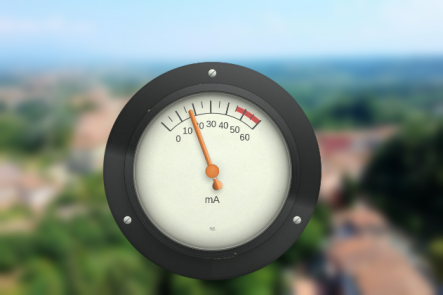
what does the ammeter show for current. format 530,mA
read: 17.5,mA
